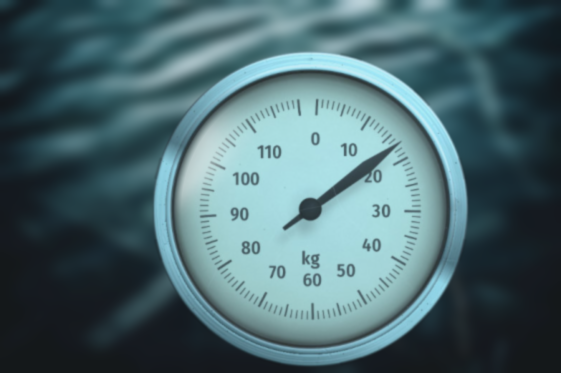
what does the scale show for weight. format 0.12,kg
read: 17,kg
